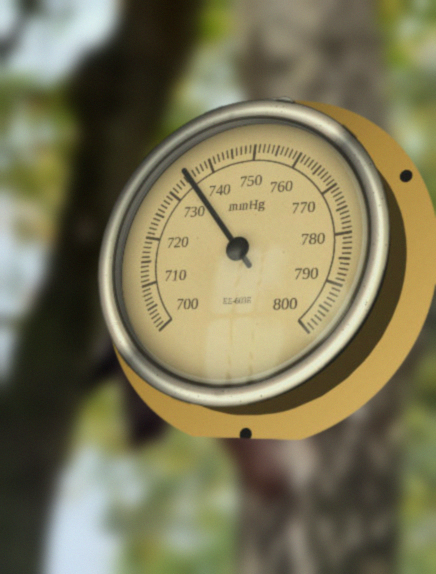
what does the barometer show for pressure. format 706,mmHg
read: 735,mmHg
